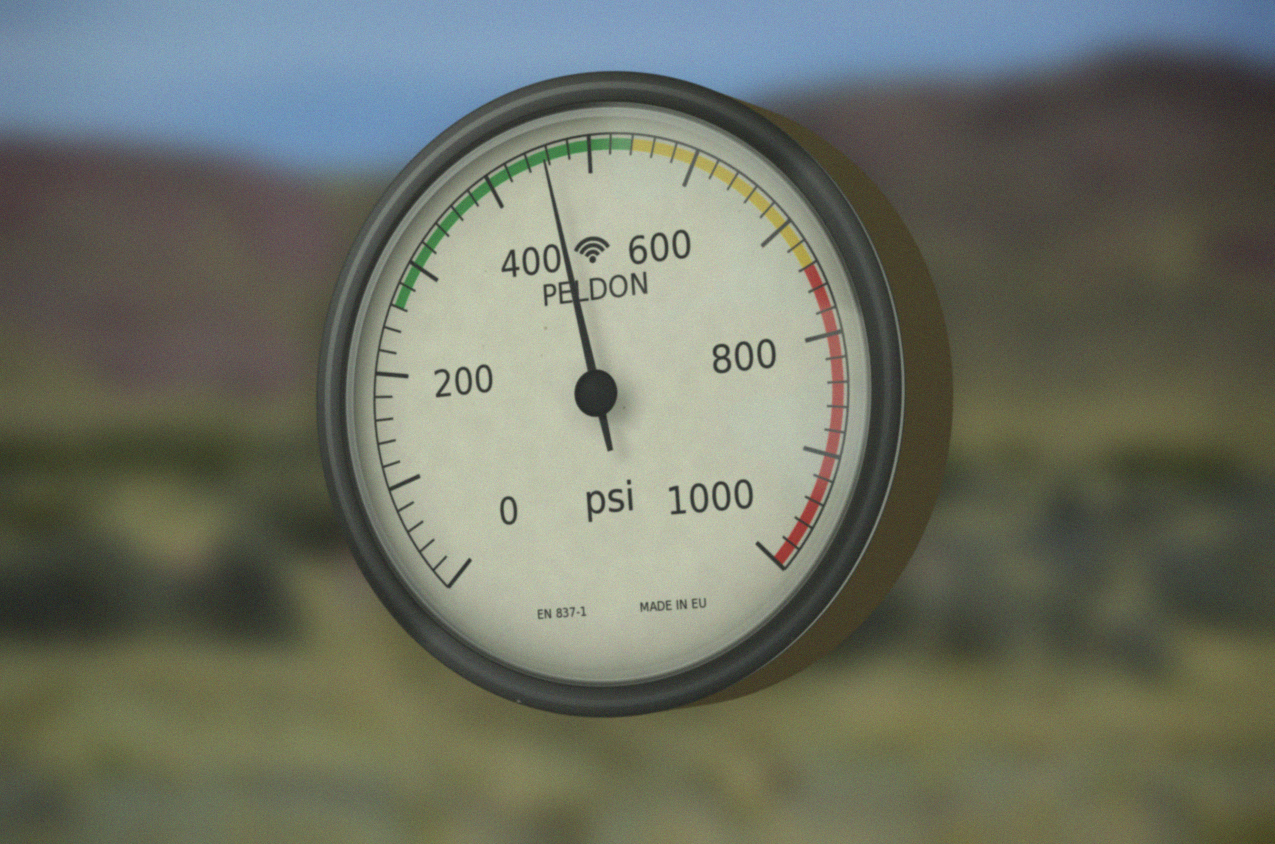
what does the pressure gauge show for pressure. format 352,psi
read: 460,psi
